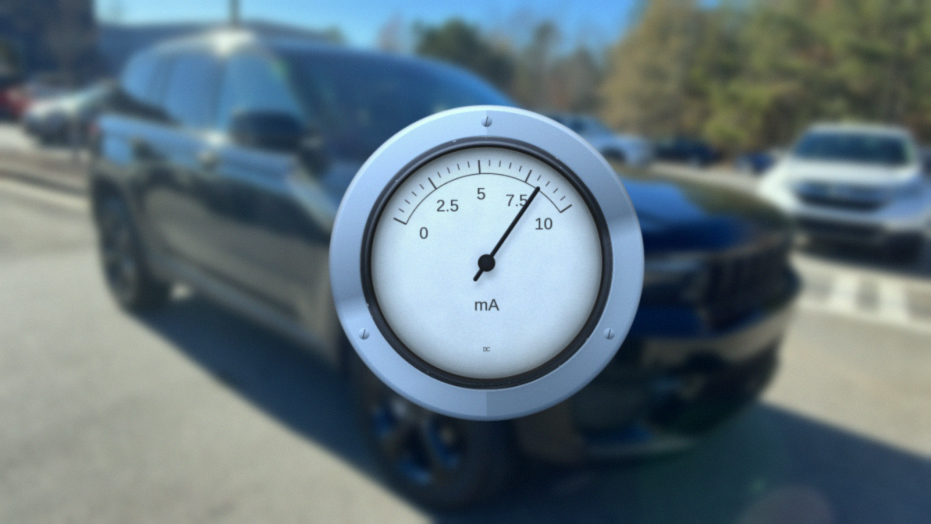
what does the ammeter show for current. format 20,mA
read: 8.25,mA
